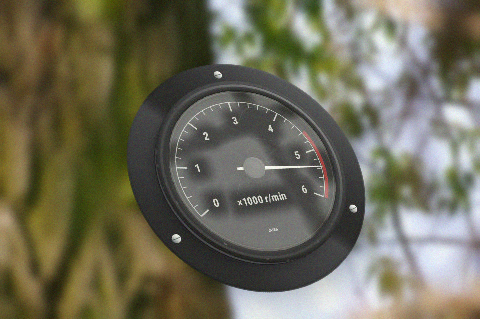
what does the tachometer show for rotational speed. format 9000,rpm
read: 5400,rpm
